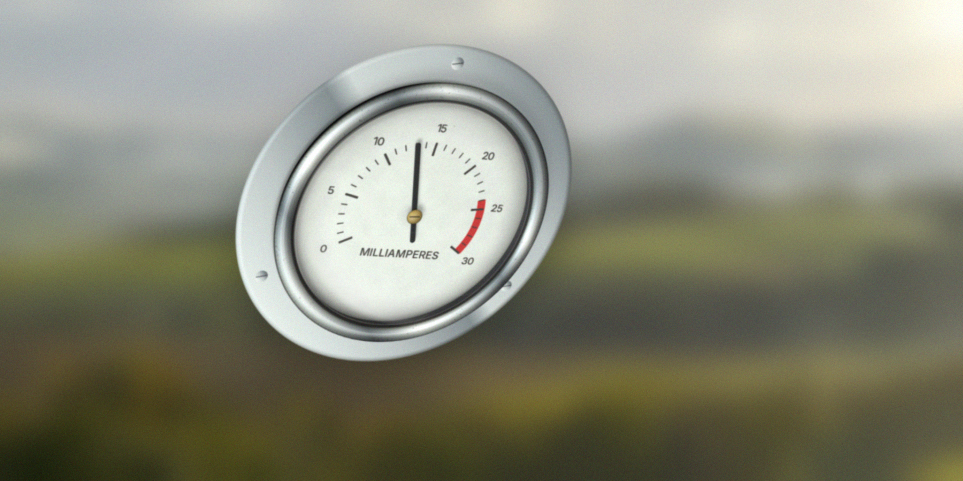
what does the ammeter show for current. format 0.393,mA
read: 13,mA
